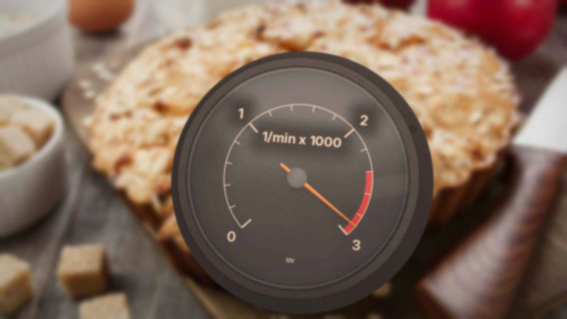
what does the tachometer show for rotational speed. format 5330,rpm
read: 2900,rpm
